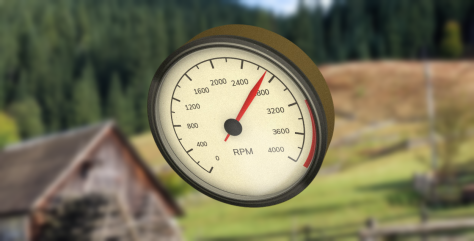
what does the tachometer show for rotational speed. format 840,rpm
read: 2700,rpm
